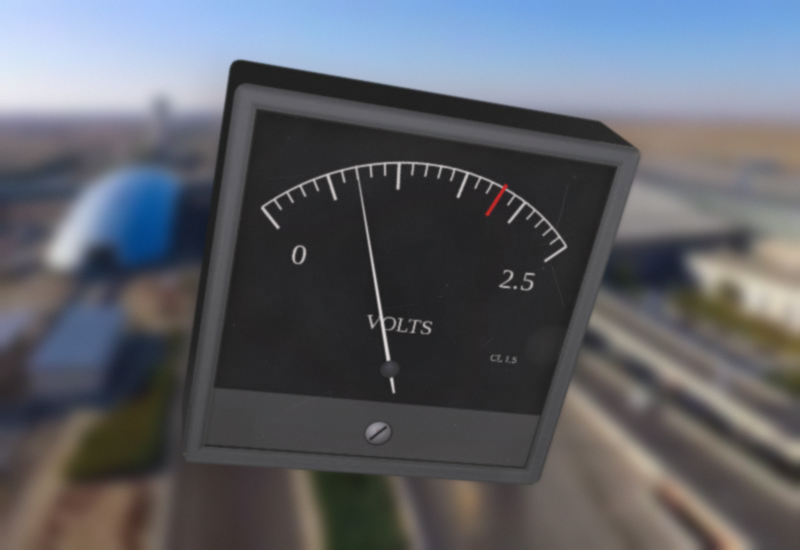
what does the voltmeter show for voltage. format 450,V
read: 0.7,V
